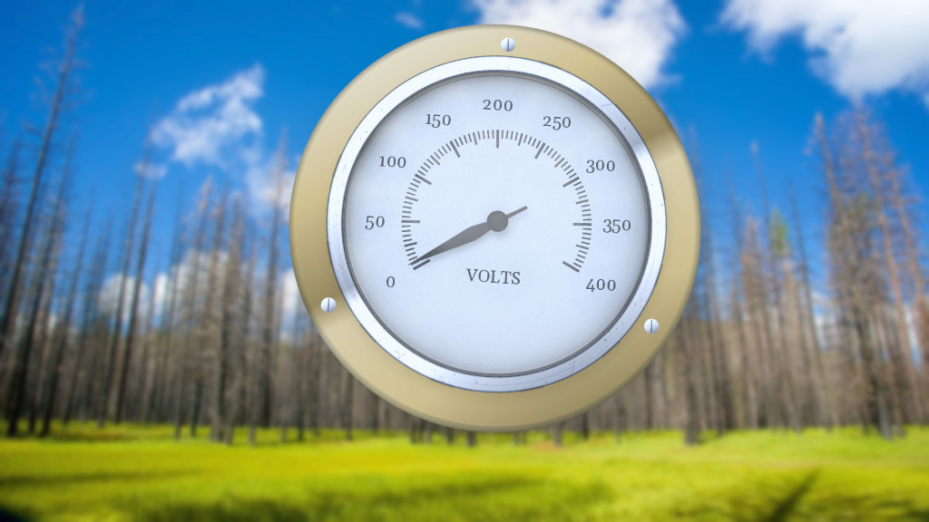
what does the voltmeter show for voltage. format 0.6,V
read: 5,V
